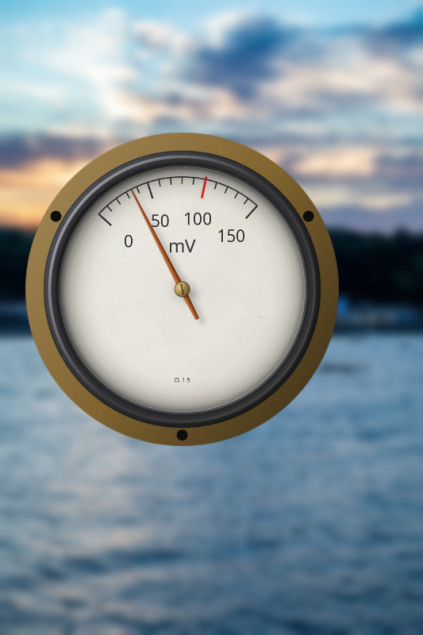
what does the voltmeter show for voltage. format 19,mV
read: 35,mV
